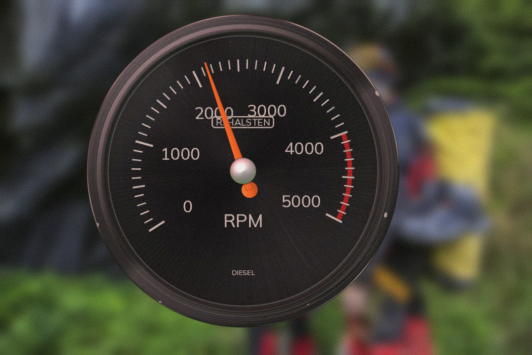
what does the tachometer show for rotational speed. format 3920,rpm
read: 2150,rpm
